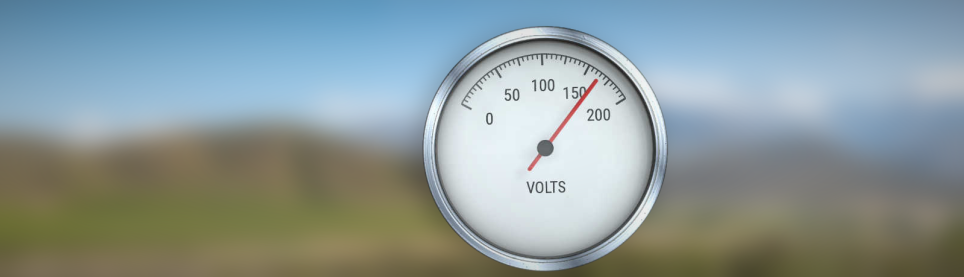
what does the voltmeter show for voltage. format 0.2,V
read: 165,V
